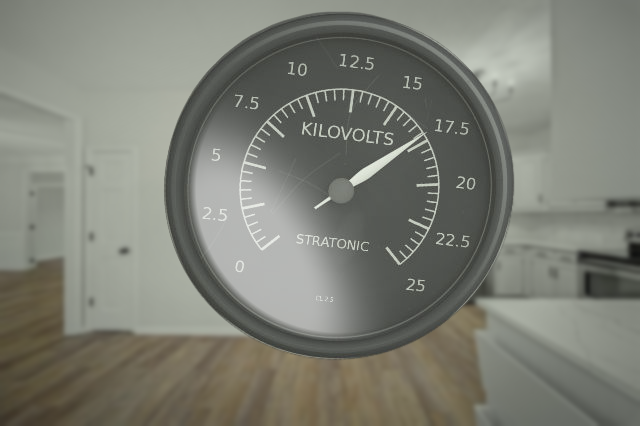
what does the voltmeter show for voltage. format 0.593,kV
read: 17,kV
